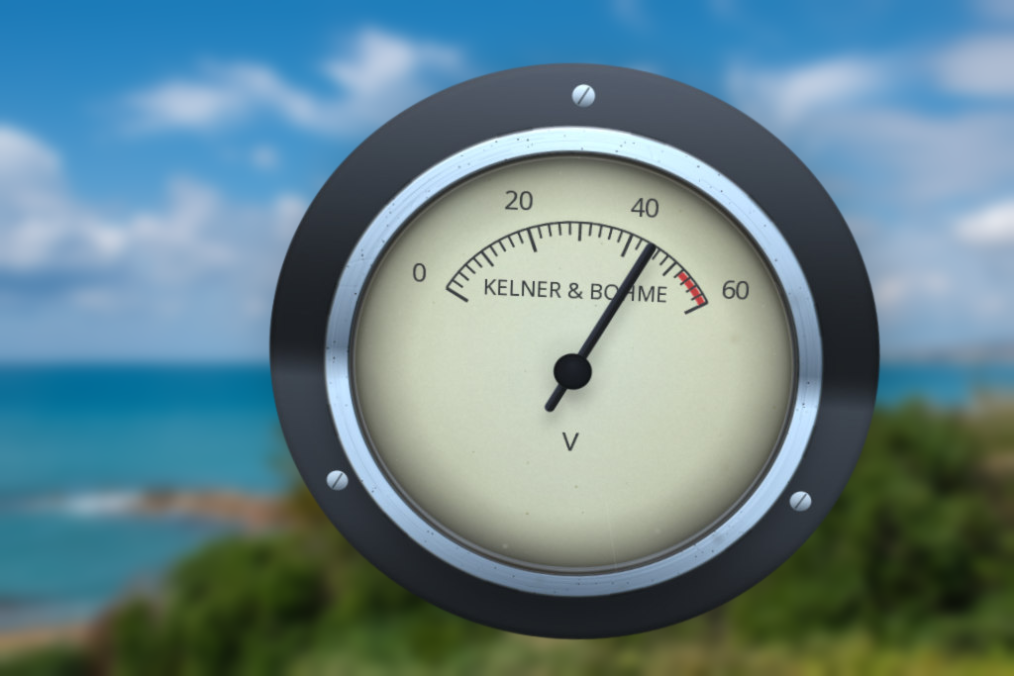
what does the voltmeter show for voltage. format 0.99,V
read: 44,V
